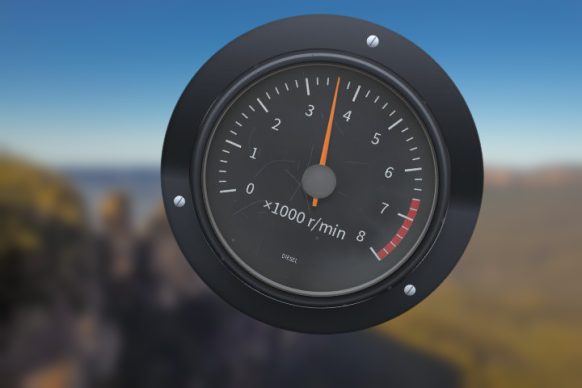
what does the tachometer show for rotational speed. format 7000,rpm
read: 3600,rpm
